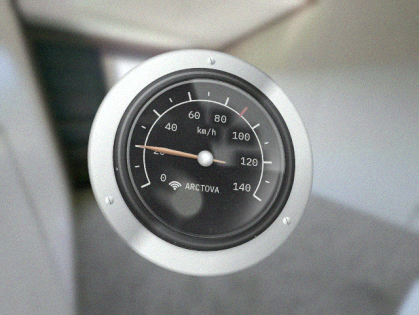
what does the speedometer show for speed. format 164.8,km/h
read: 20,km/h
